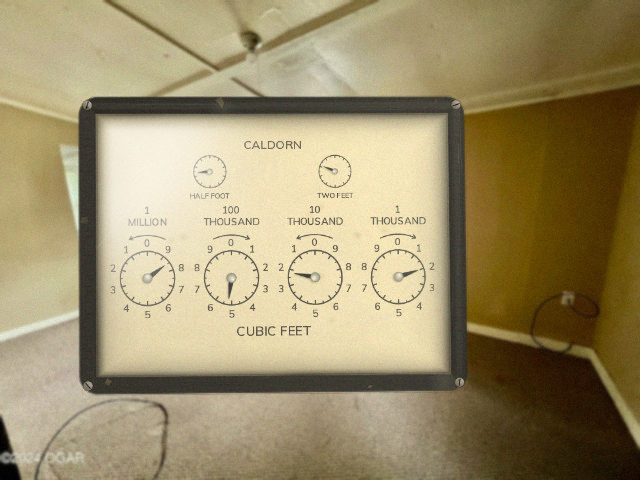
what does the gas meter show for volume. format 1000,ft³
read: 852200,ft³
